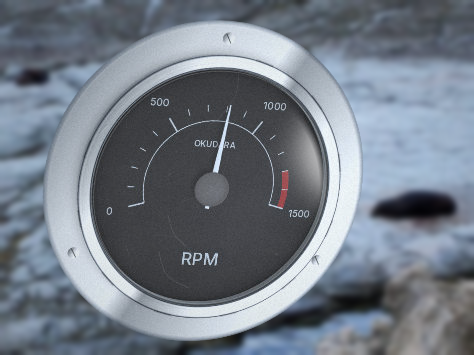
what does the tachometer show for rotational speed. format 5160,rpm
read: 800,rpm
